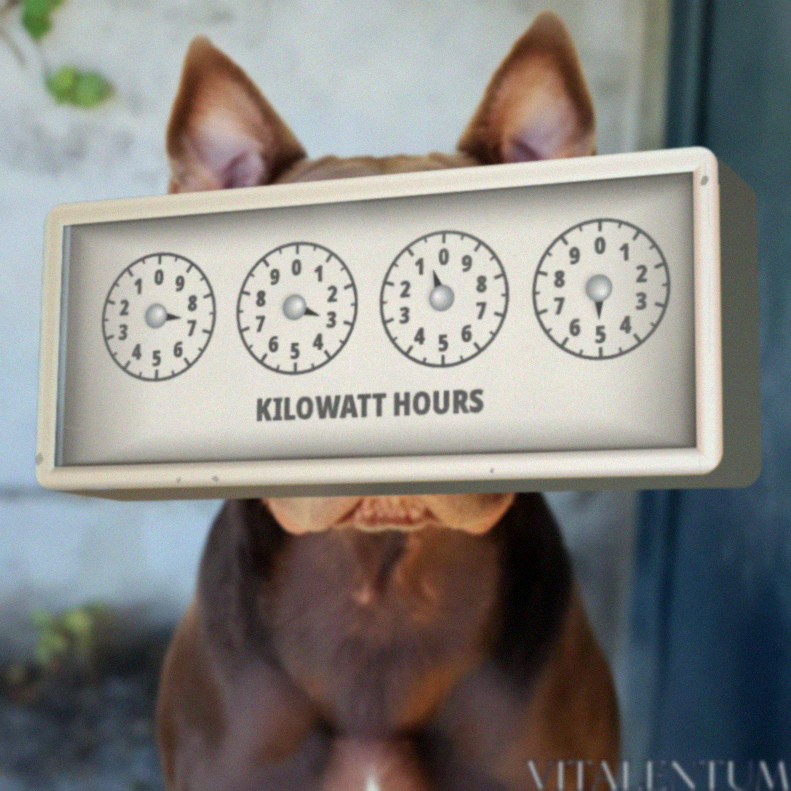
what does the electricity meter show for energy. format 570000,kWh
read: 7305,kWh
